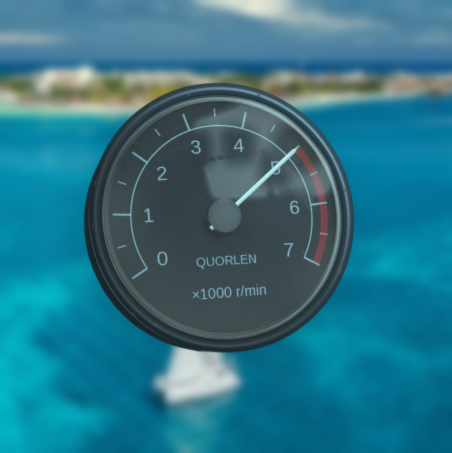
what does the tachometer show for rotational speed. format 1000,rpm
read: 5000,rpm
